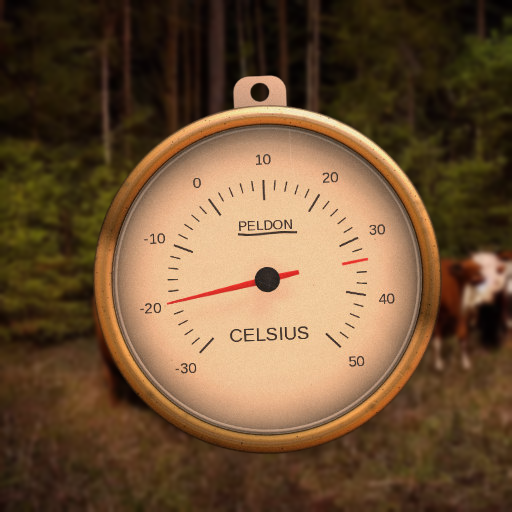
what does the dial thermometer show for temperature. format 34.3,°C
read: -20,°C
